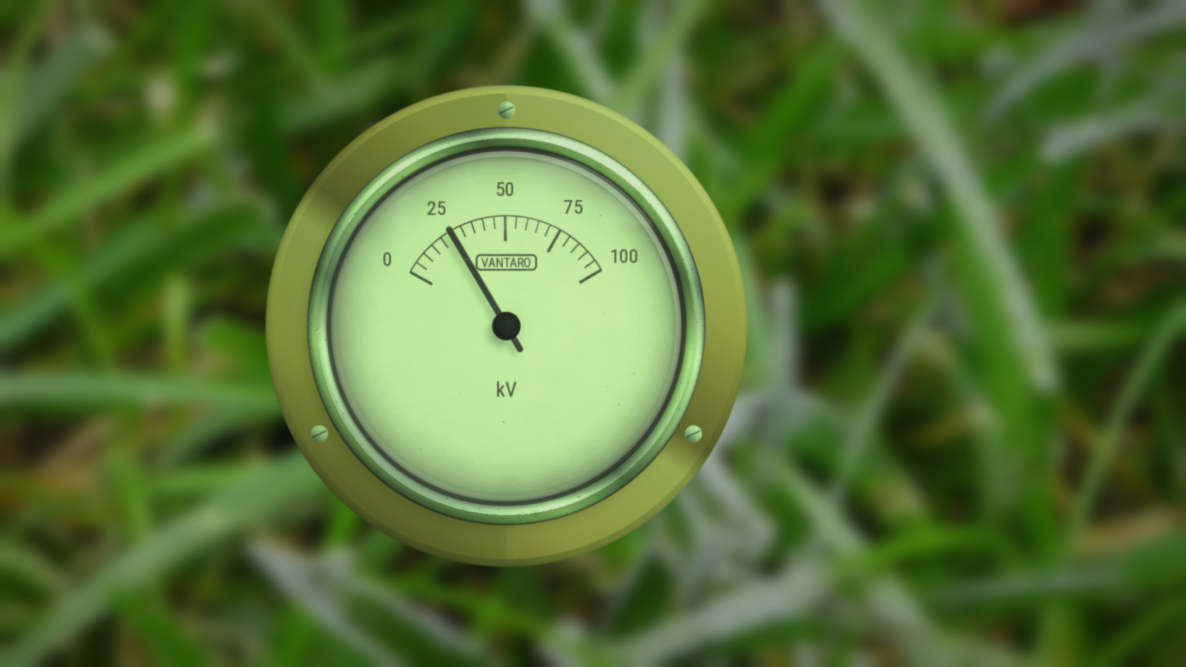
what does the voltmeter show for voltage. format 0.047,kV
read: 25,kV
